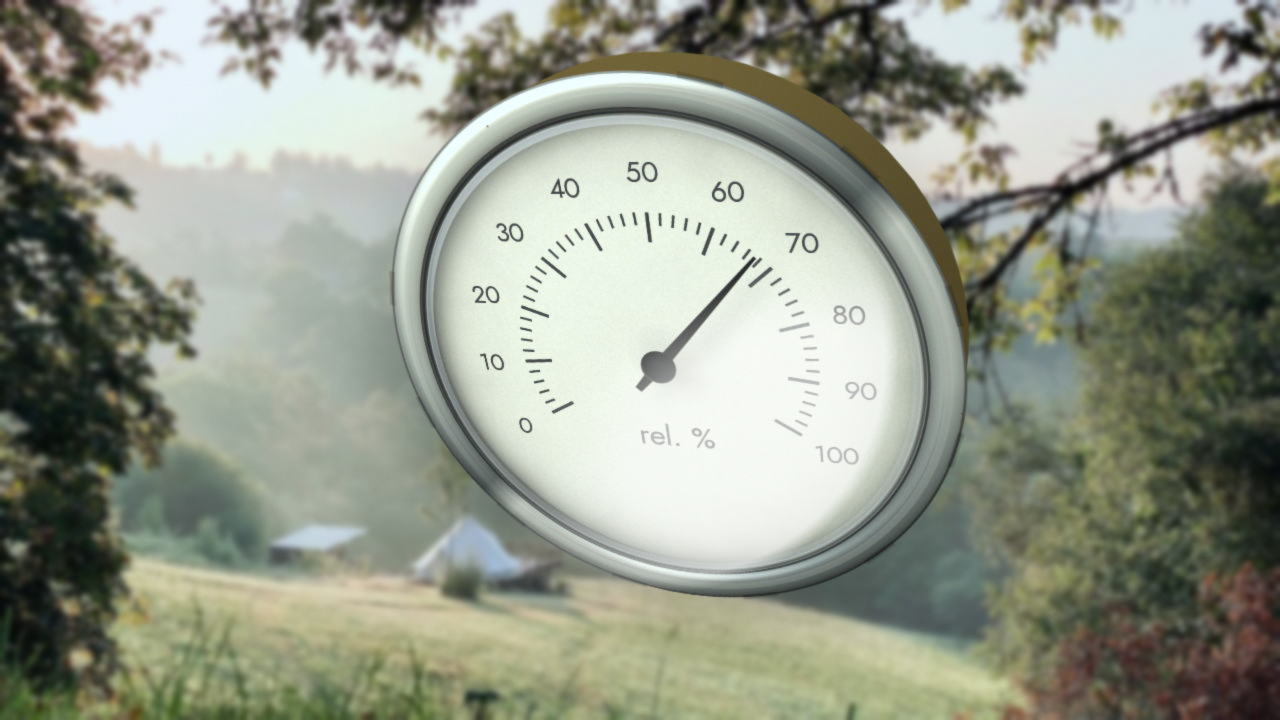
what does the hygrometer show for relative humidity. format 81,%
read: 67,%
